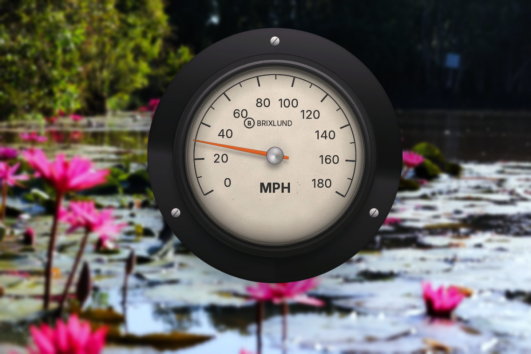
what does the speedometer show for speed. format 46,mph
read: 30,mph
